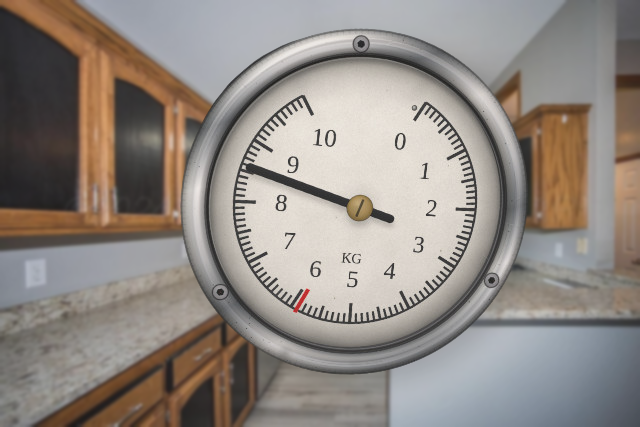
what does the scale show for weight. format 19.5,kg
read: 8.6,kg
